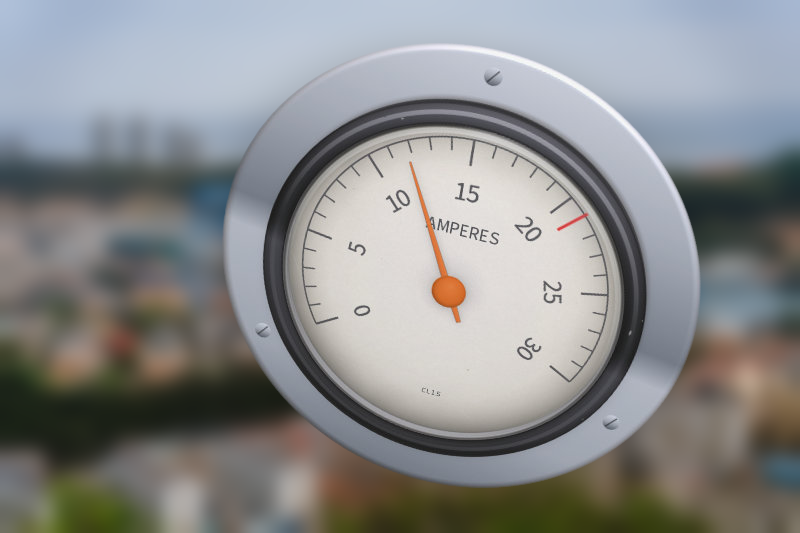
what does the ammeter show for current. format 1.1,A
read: 12,A
